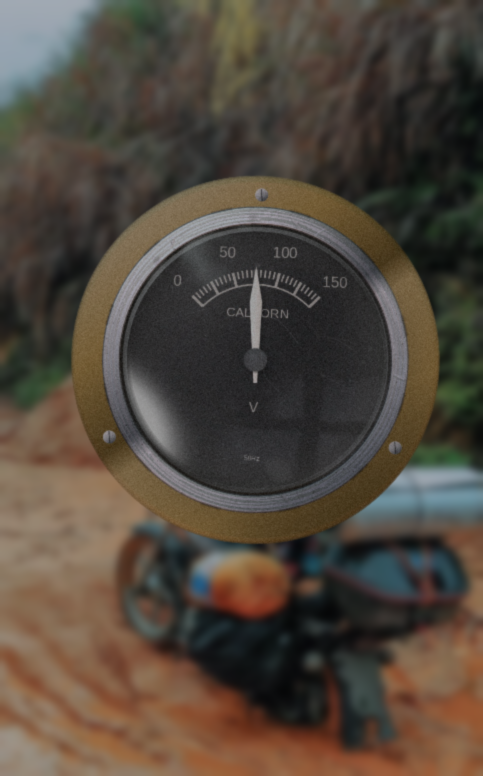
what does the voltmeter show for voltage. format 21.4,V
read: 75,V
